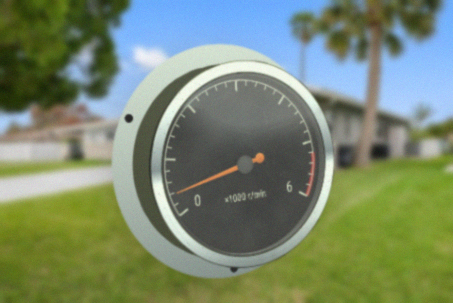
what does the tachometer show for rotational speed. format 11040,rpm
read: 400,rpm
